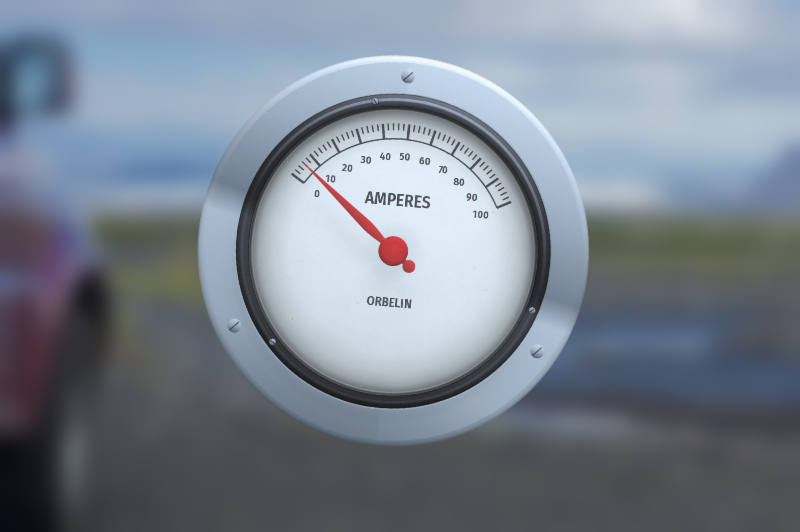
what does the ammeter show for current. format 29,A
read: 6,A
